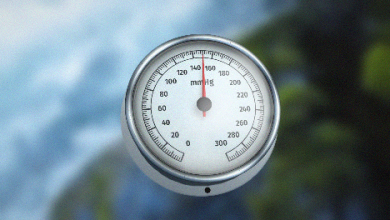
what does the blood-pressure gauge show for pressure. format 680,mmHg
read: 150,mmHg
